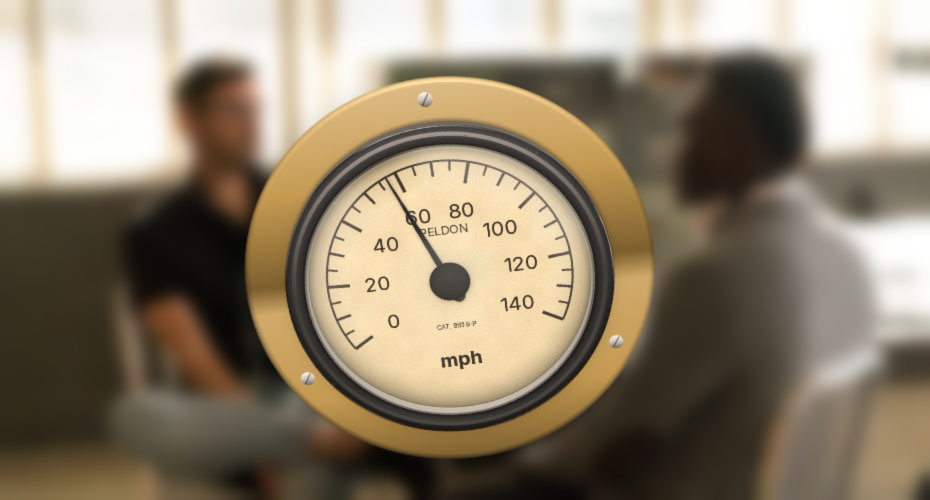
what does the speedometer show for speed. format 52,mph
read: 57.5,mph
